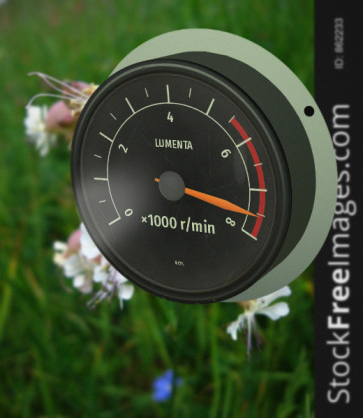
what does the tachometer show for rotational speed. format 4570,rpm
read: 7500,rpm
